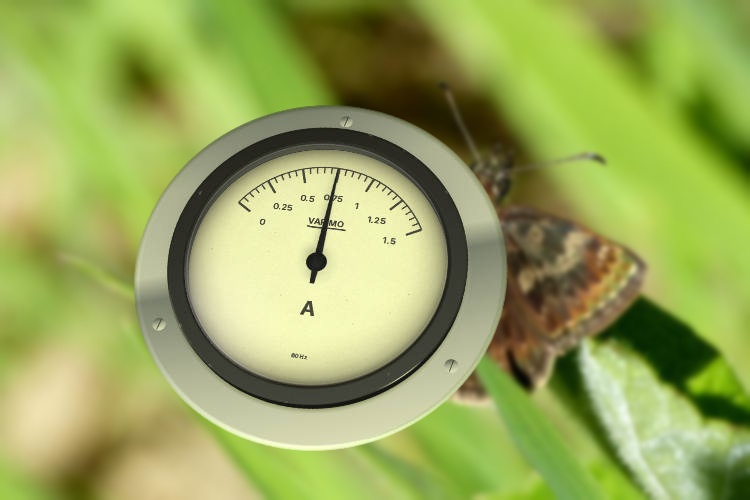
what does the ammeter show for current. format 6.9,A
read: 0.75,A
